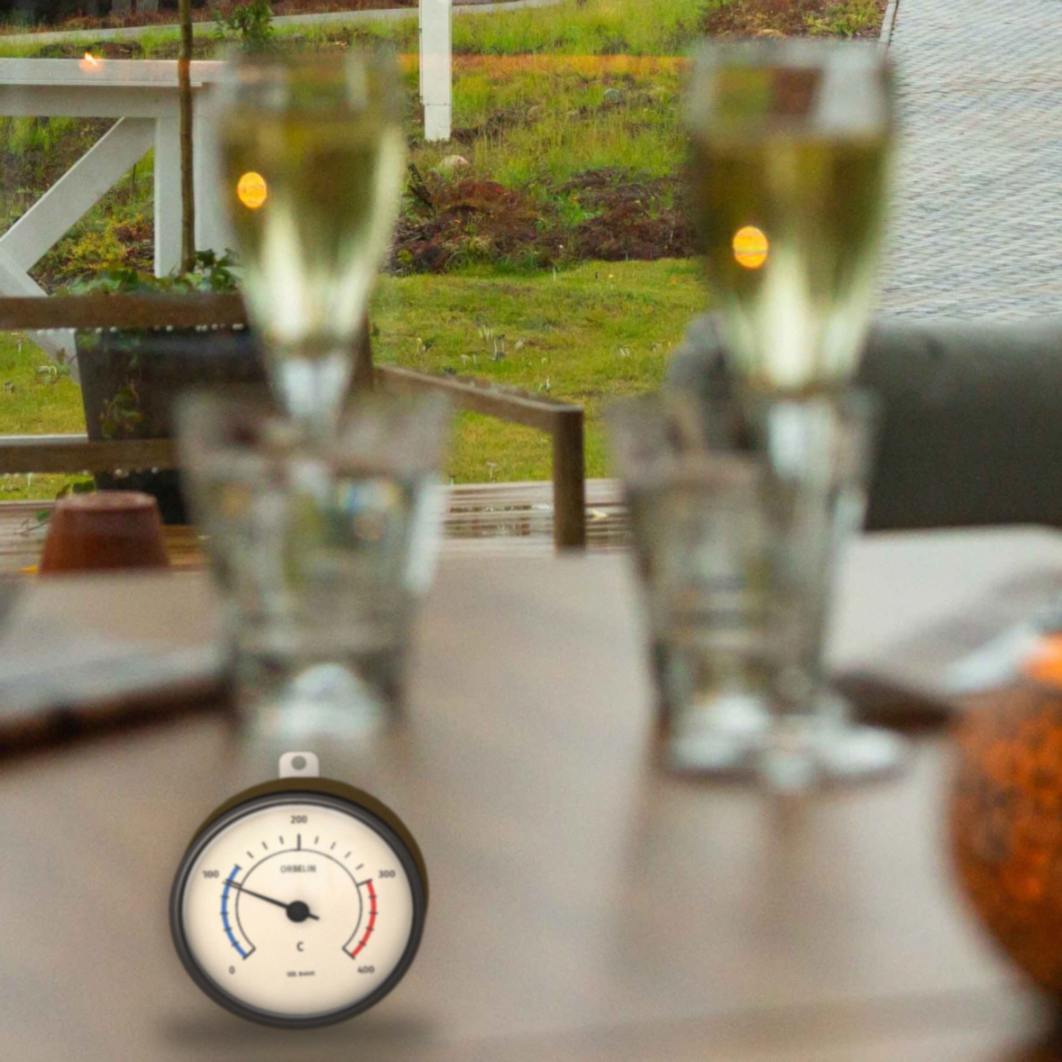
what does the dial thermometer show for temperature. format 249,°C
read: 100,°C
